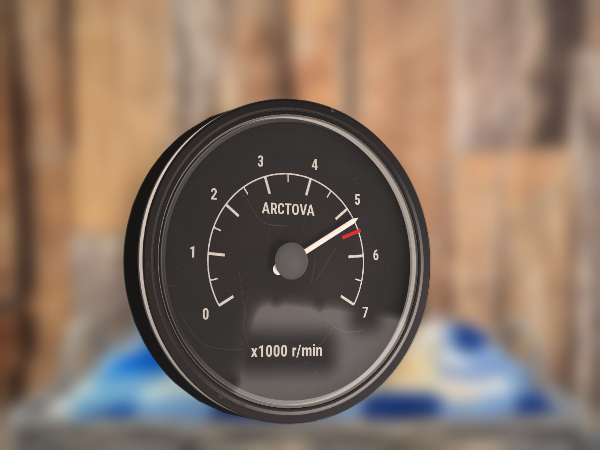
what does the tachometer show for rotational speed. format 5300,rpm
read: 5250,rpm
